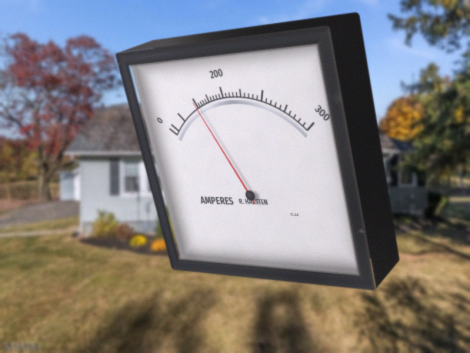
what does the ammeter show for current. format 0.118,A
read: 150,A
